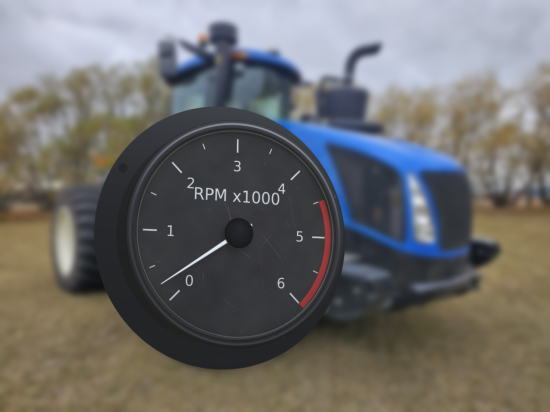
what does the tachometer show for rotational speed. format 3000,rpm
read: 250,rpm
